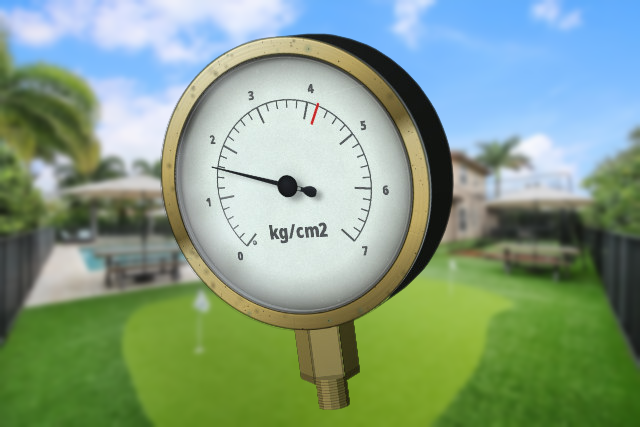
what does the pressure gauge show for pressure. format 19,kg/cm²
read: 1.6,kg/cm²
